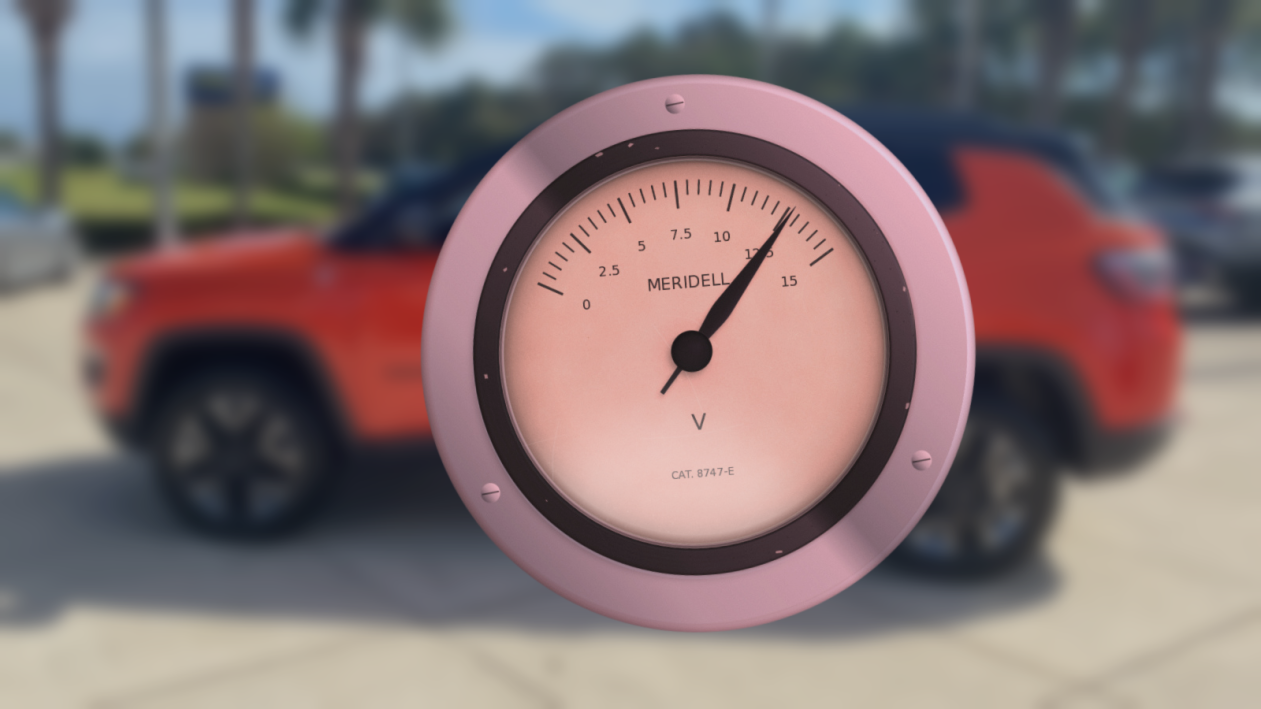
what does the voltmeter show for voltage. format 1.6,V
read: 12.75,V
